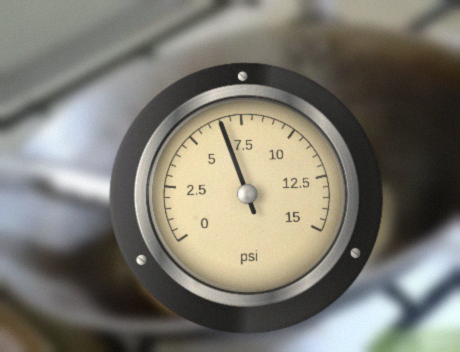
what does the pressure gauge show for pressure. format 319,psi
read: 6.5,psi
